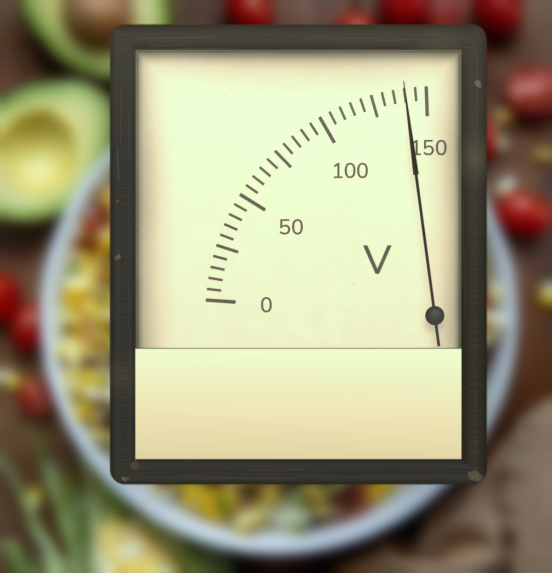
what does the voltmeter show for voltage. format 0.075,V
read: 140,V
